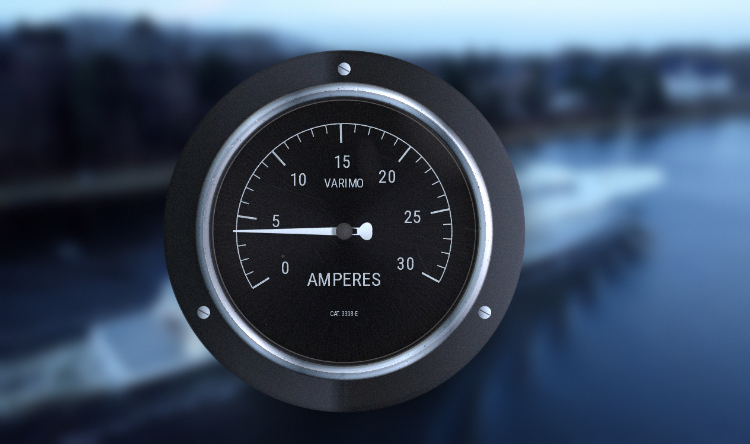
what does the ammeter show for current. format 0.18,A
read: 4,A
